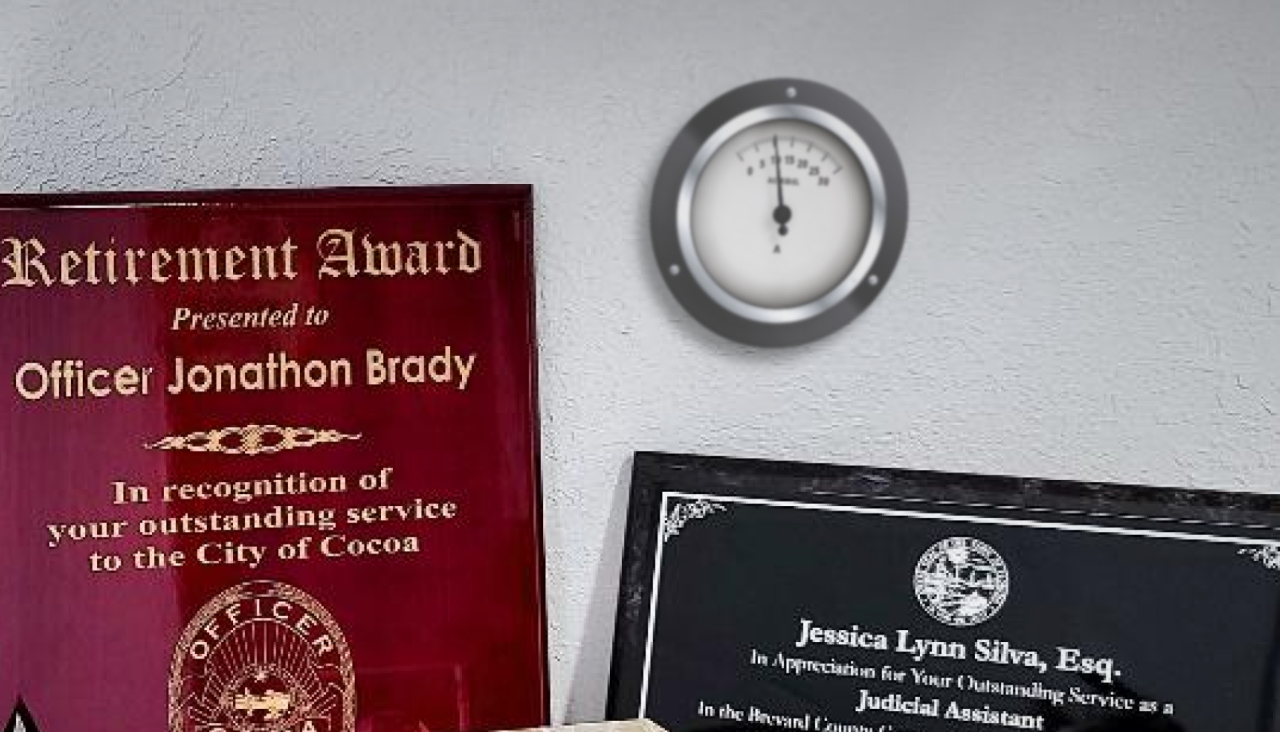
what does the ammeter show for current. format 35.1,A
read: 10,A
